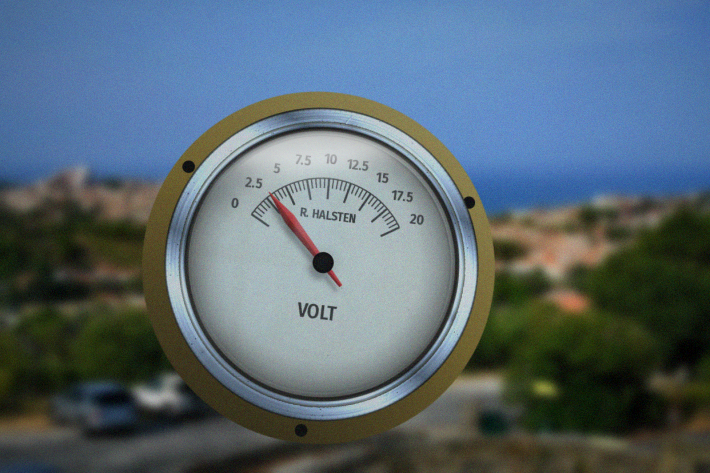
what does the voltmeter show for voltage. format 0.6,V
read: 3,V
